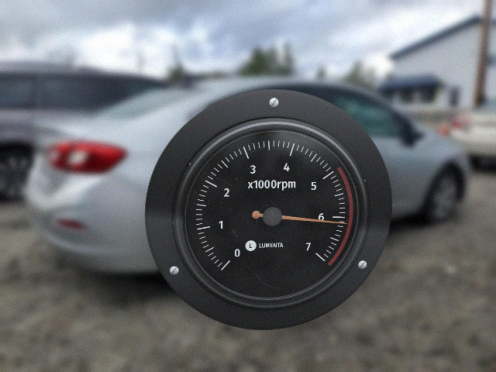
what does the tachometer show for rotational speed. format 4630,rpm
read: 6100,rpm
